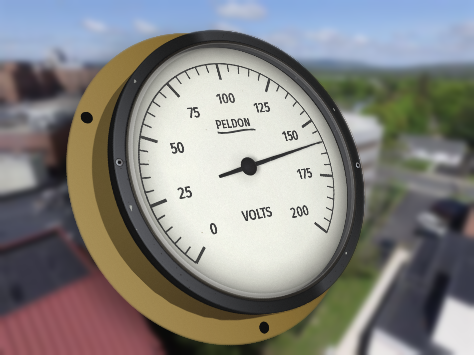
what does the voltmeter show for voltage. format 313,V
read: 160,V
